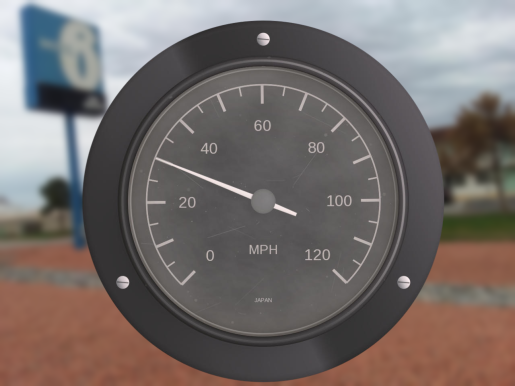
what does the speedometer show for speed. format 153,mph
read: 30,mph
